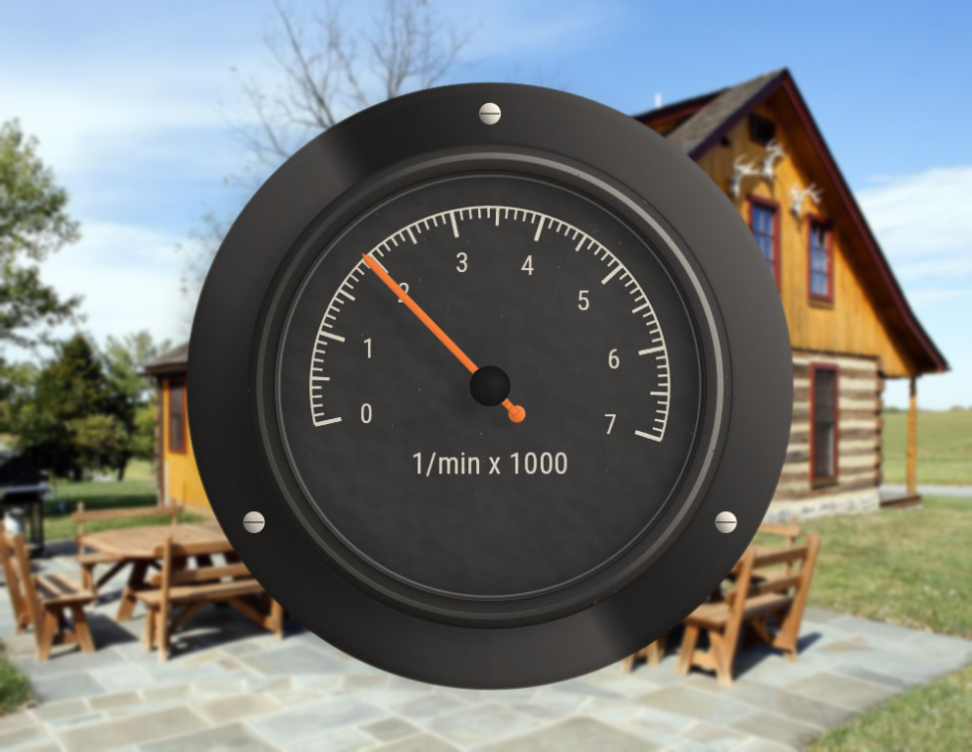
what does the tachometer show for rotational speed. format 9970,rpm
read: 1950,rpm
